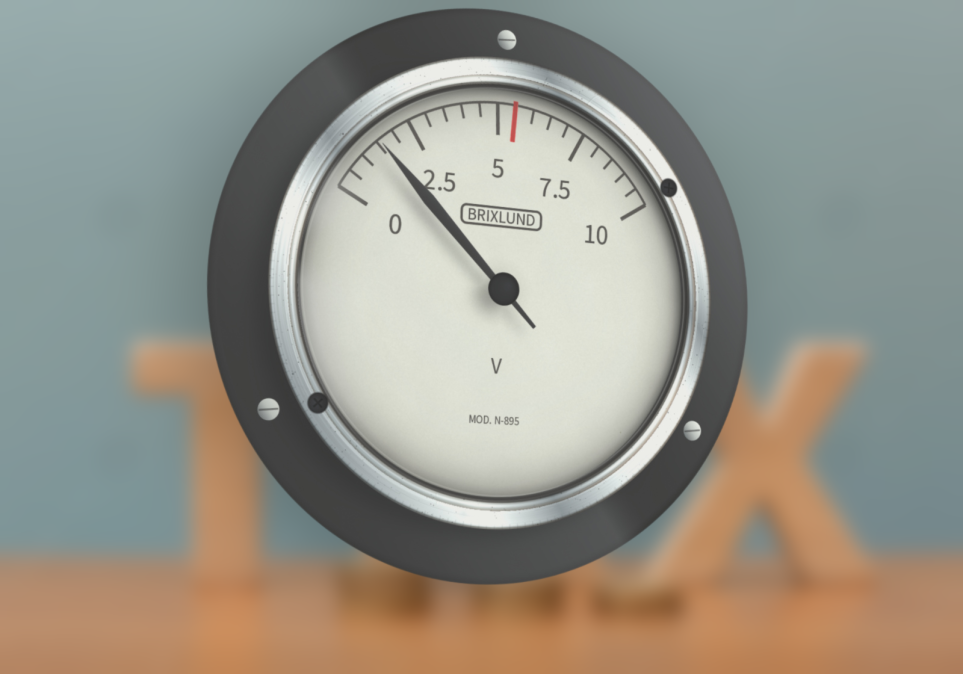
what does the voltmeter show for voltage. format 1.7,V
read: 1.5,V
